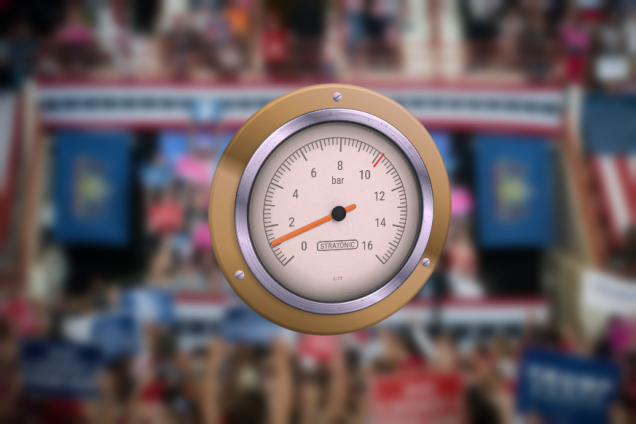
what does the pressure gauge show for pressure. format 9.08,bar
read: 1.2,bar
